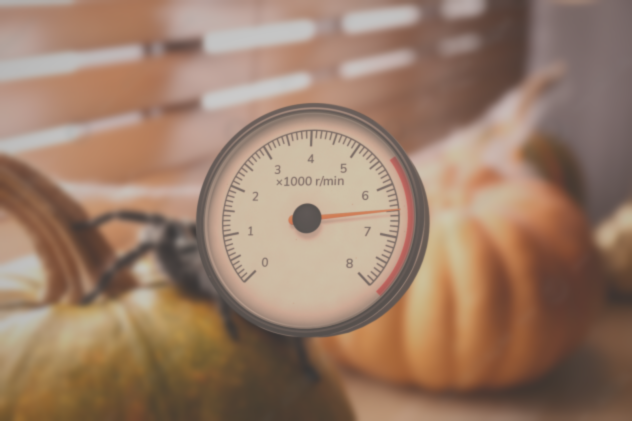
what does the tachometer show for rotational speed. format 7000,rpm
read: 6500,rpm
